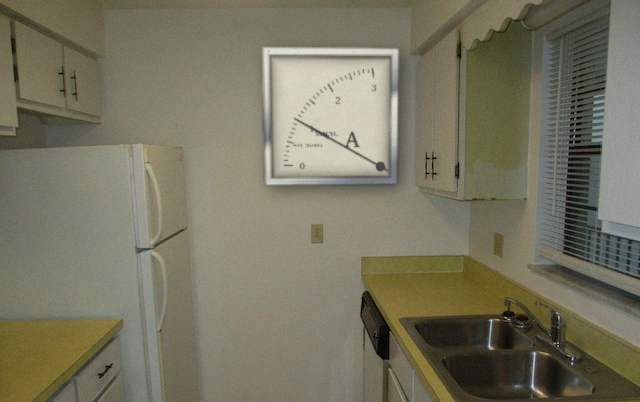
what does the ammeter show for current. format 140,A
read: 1,A
